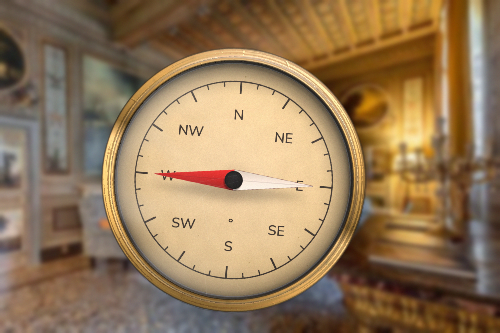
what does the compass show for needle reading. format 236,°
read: 270,°
